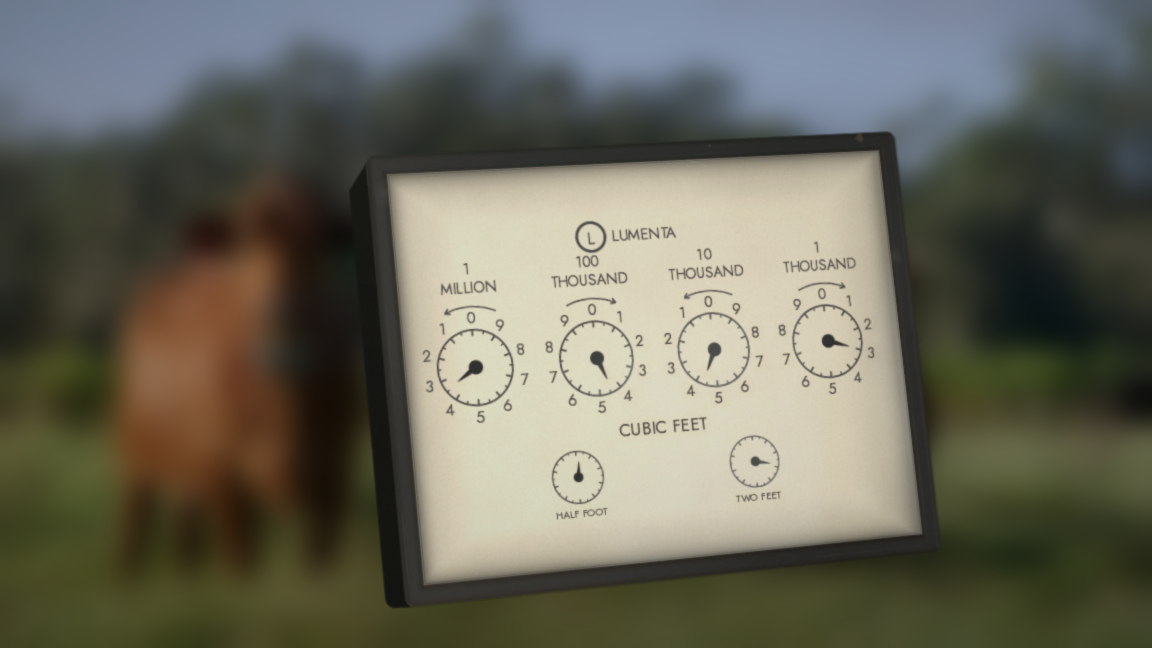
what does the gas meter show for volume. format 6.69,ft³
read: 344300,ft³
